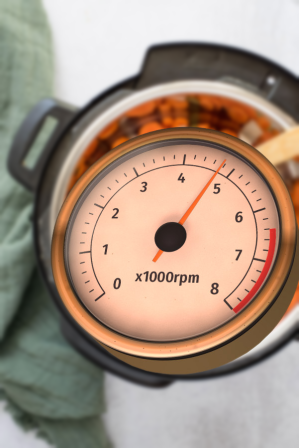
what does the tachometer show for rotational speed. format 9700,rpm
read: 4800,rpm
